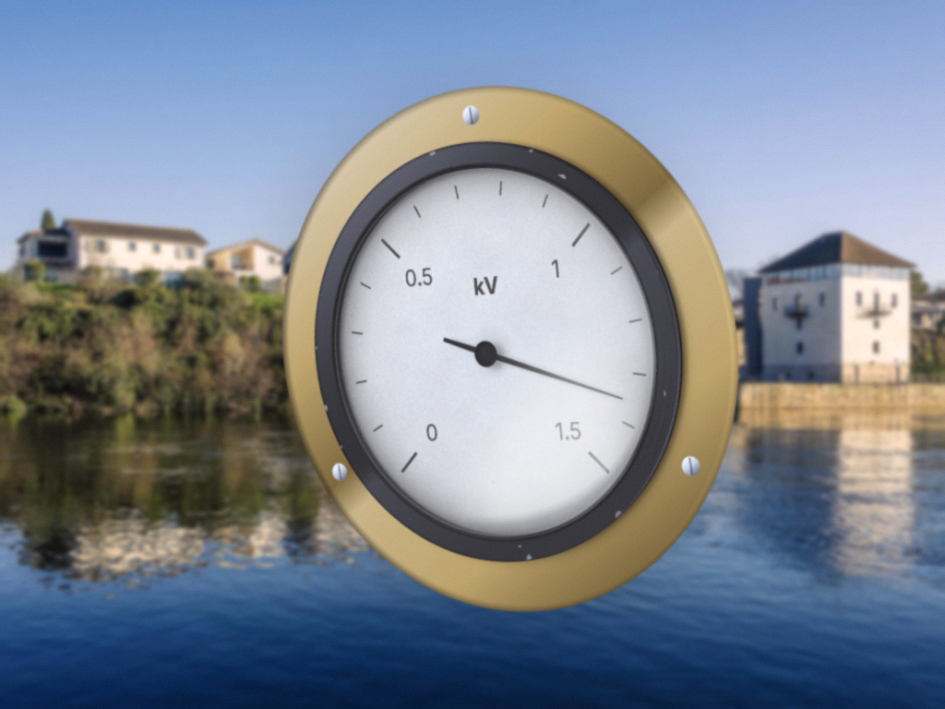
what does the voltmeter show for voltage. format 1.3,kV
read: 1.35,kV
